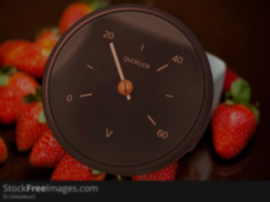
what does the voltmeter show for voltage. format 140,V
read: 20,V
